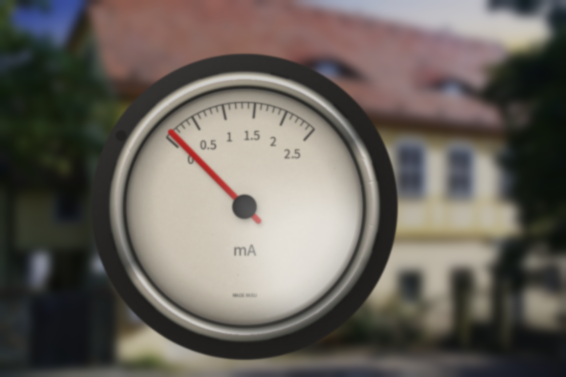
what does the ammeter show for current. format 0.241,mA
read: 0.1,mA
